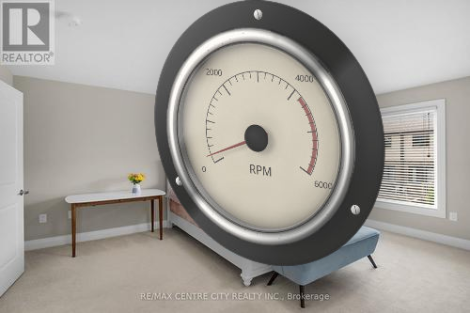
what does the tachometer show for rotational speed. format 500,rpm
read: 200,rpm
